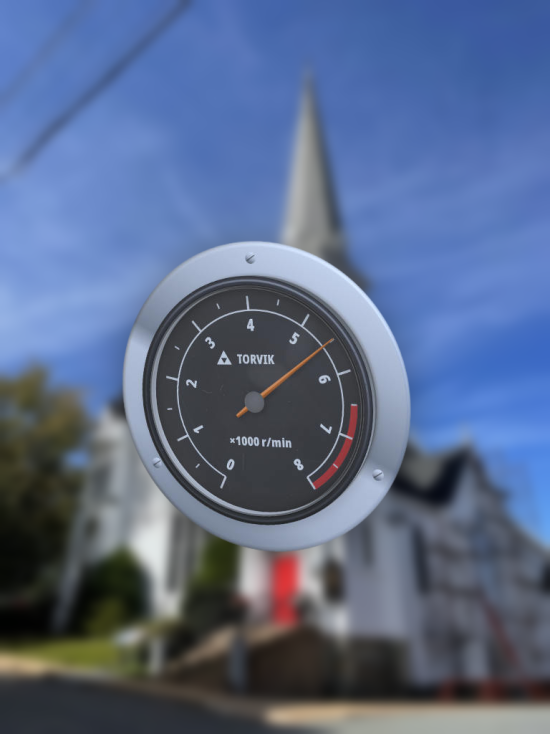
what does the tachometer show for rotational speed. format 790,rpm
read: 5500,rpm
